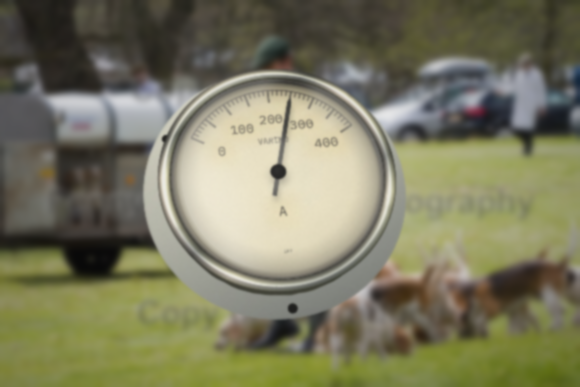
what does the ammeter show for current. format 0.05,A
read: 250,A
